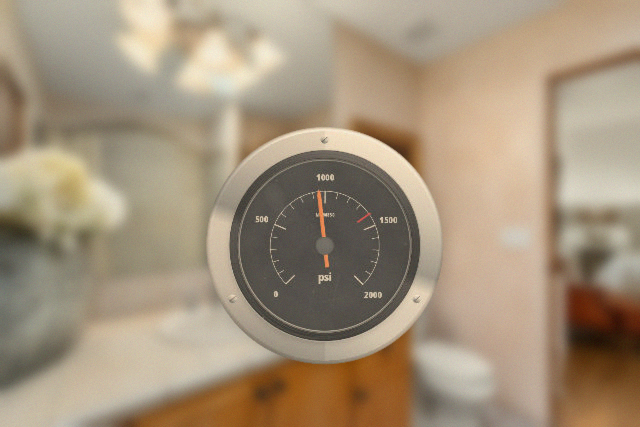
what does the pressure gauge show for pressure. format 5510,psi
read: 950,psi
